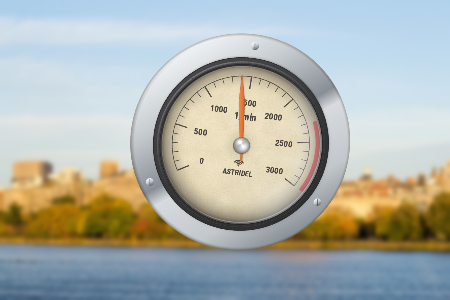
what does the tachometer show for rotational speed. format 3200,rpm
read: 1400,rpm
